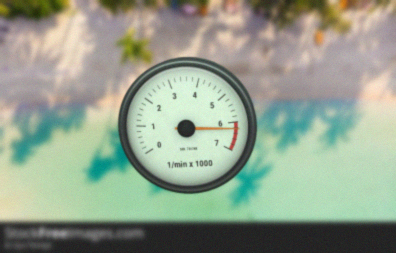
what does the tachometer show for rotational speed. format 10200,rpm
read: 6200,rpm
